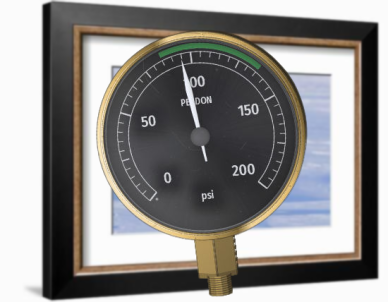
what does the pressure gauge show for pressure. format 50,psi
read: 95,psi
